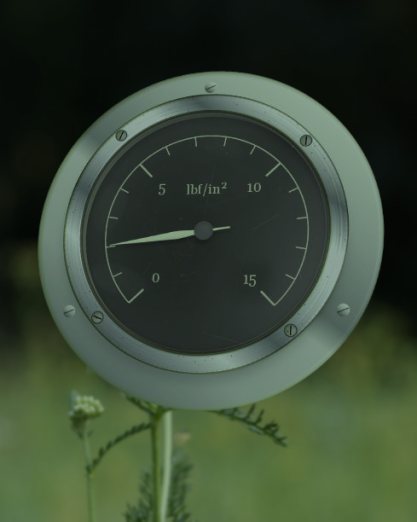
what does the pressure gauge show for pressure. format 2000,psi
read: 2,psi
